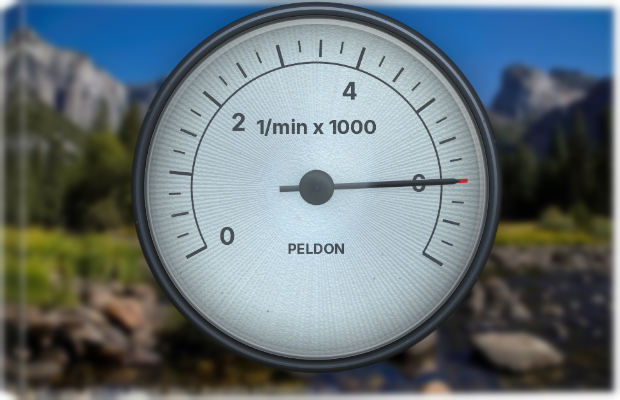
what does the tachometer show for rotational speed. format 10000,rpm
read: 6000,rpm
